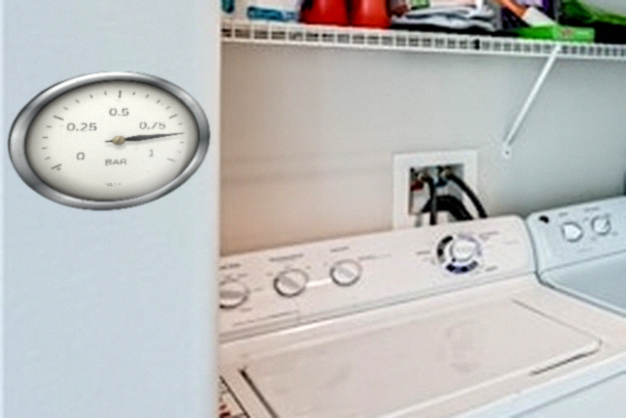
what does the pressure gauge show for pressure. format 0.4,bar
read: 0.85,bar
